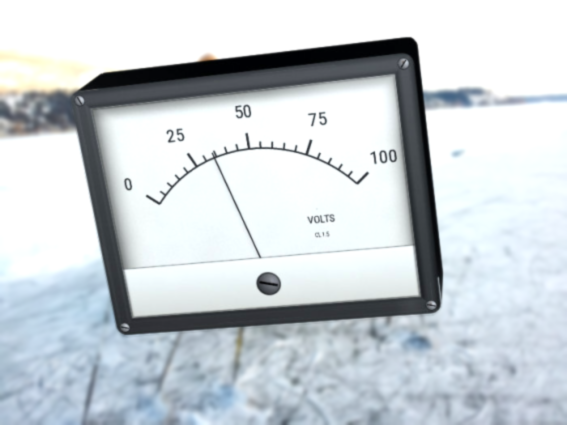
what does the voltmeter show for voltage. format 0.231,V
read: 35,V
